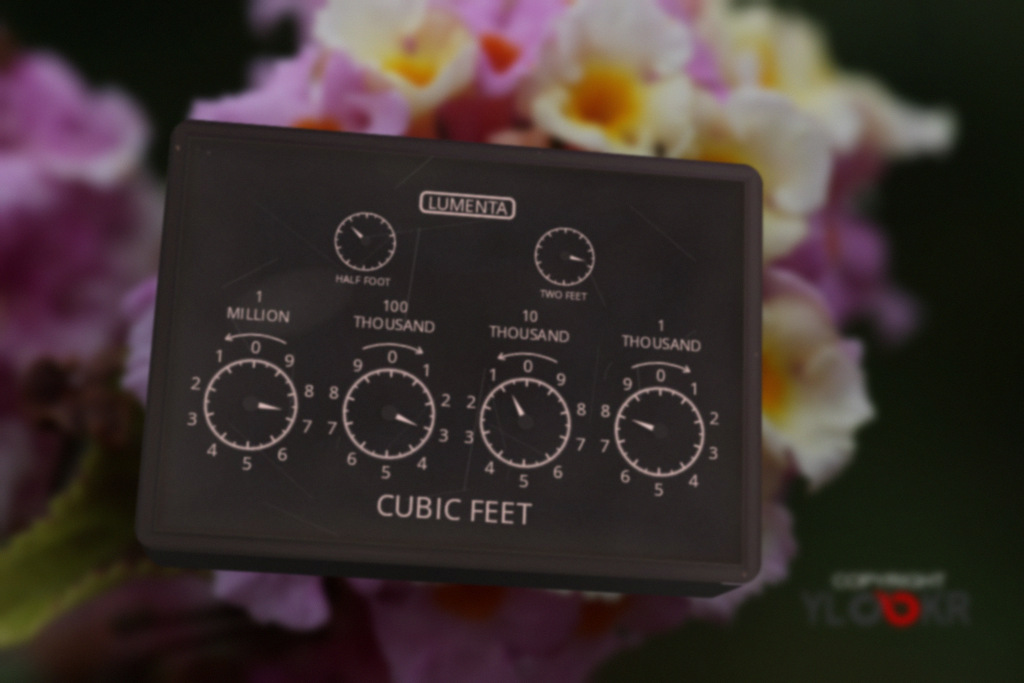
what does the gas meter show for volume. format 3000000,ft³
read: 730800,ft³
